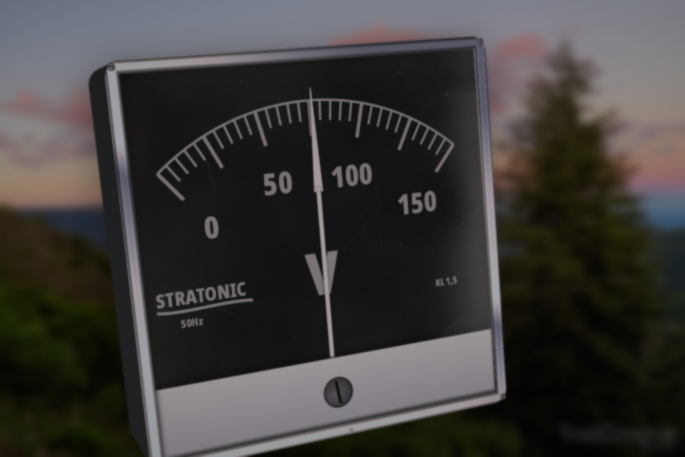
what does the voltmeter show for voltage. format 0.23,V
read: 75,V
